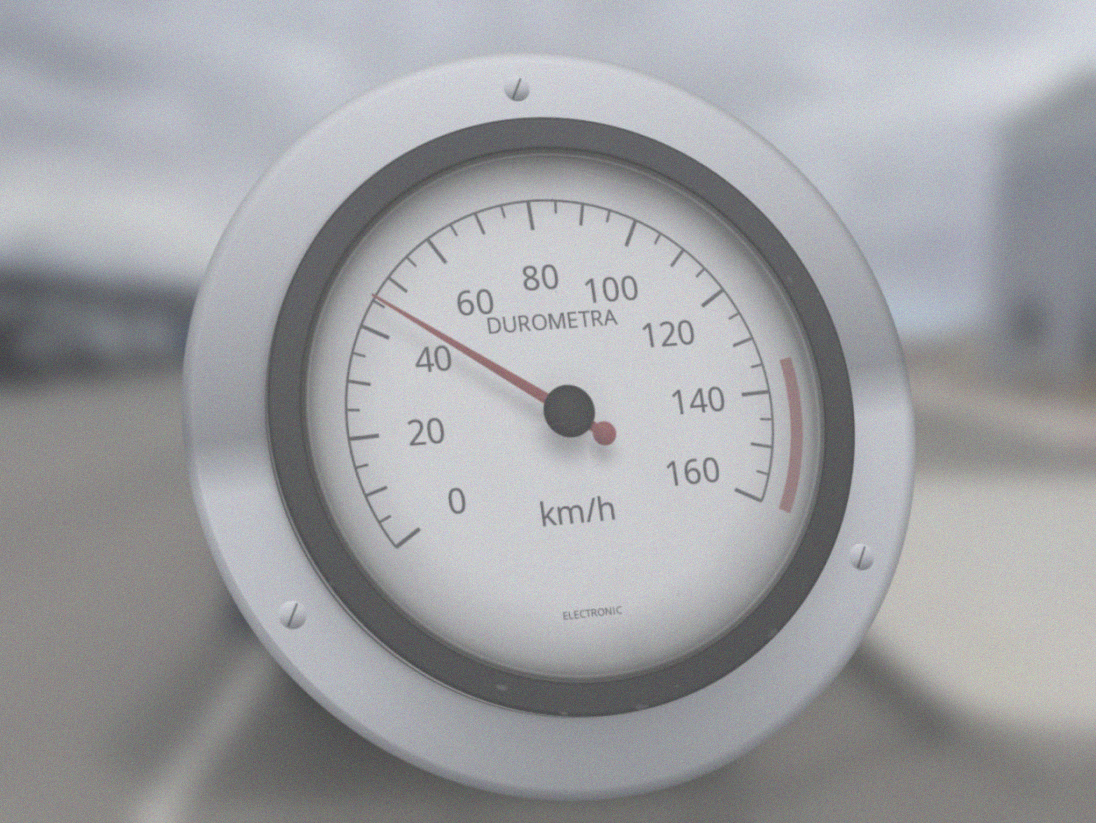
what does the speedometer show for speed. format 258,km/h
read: 45,km/h
